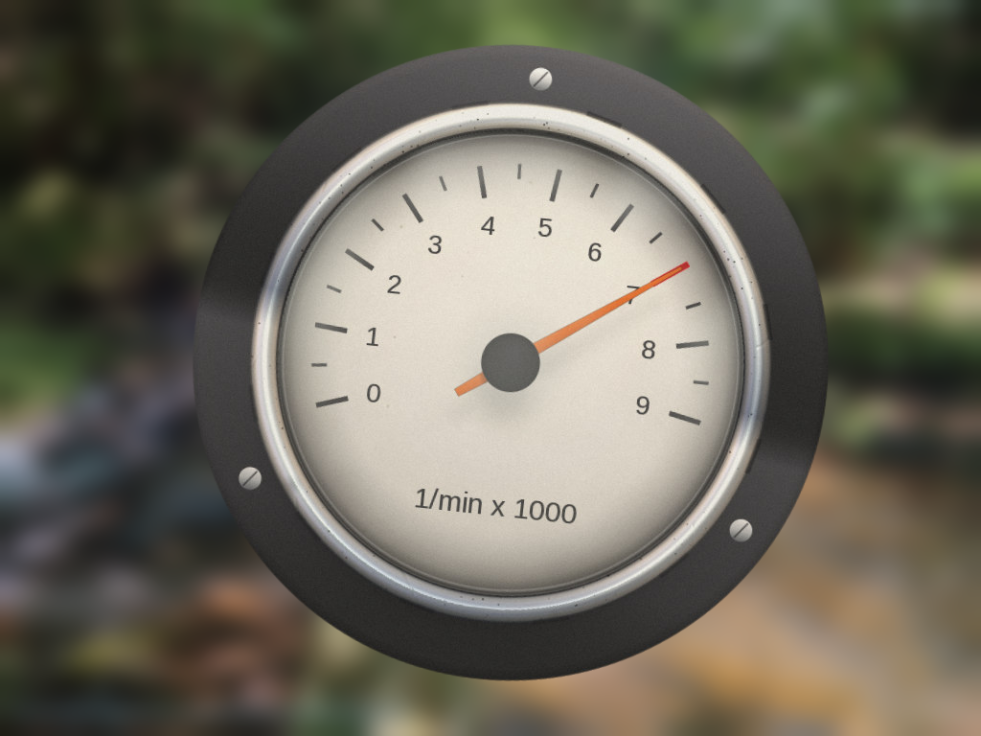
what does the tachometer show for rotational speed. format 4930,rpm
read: 7000,rpm
